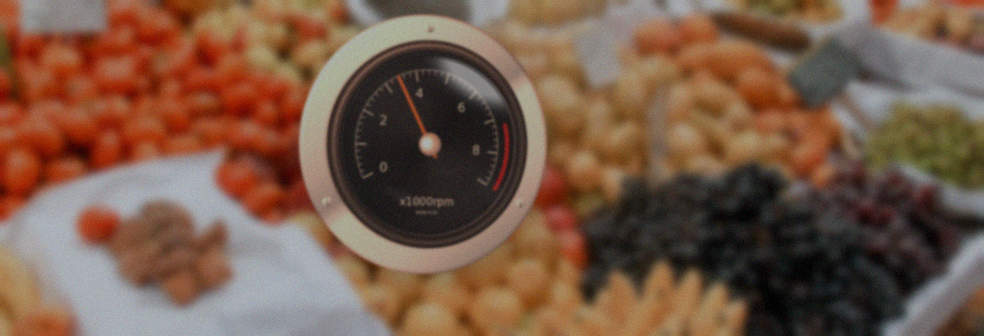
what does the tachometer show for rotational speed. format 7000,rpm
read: 3400,rpm
